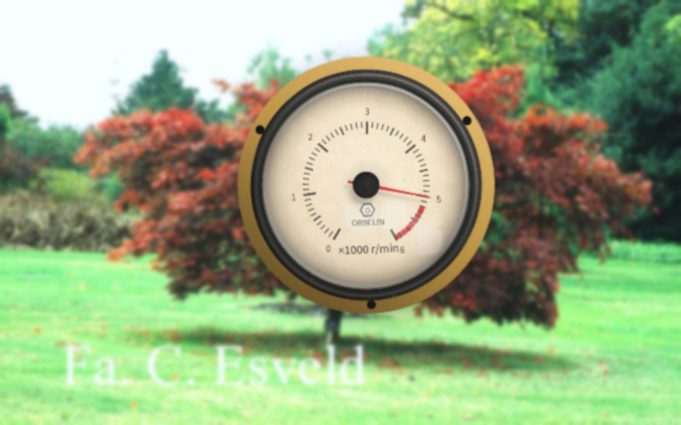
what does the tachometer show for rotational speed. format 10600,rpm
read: 5000,rpm
